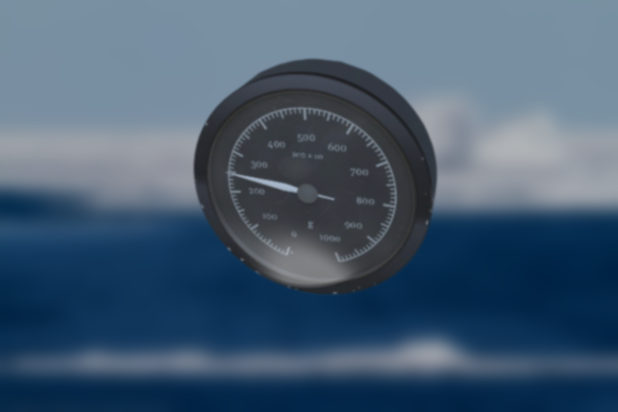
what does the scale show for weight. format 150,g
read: 250,g
